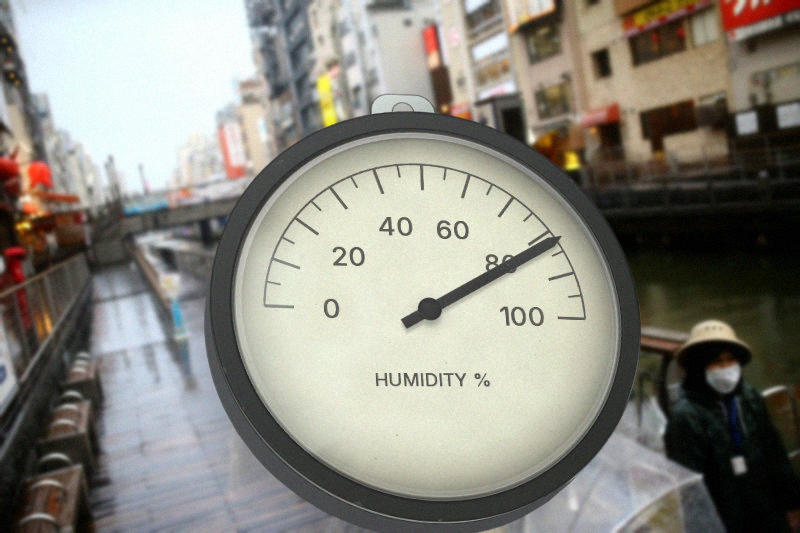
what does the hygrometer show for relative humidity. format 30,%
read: 82.5,%
